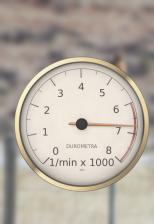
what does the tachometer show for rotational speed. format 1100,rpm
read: 6750,rpm
